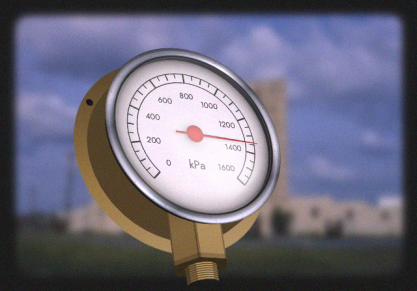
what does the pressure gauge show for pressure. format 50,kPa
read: 1350,kPa
